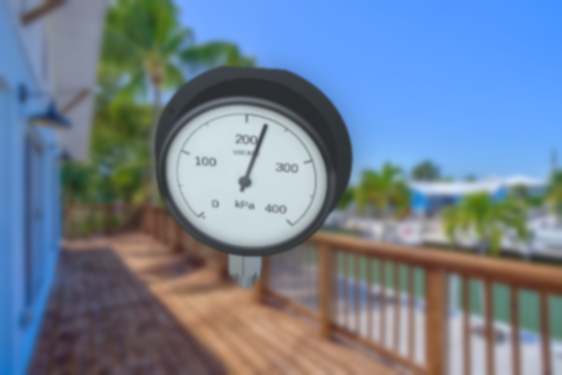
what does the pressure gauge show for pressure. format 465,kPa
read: 225,kPa
